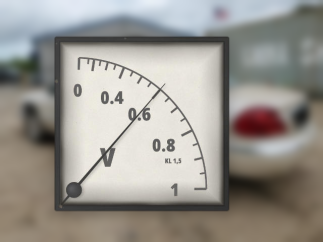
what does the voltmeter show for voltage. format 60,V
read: 0.6,V
